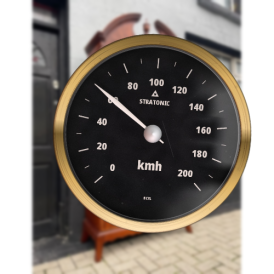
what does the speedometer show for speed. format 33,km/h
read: 60,km/h
